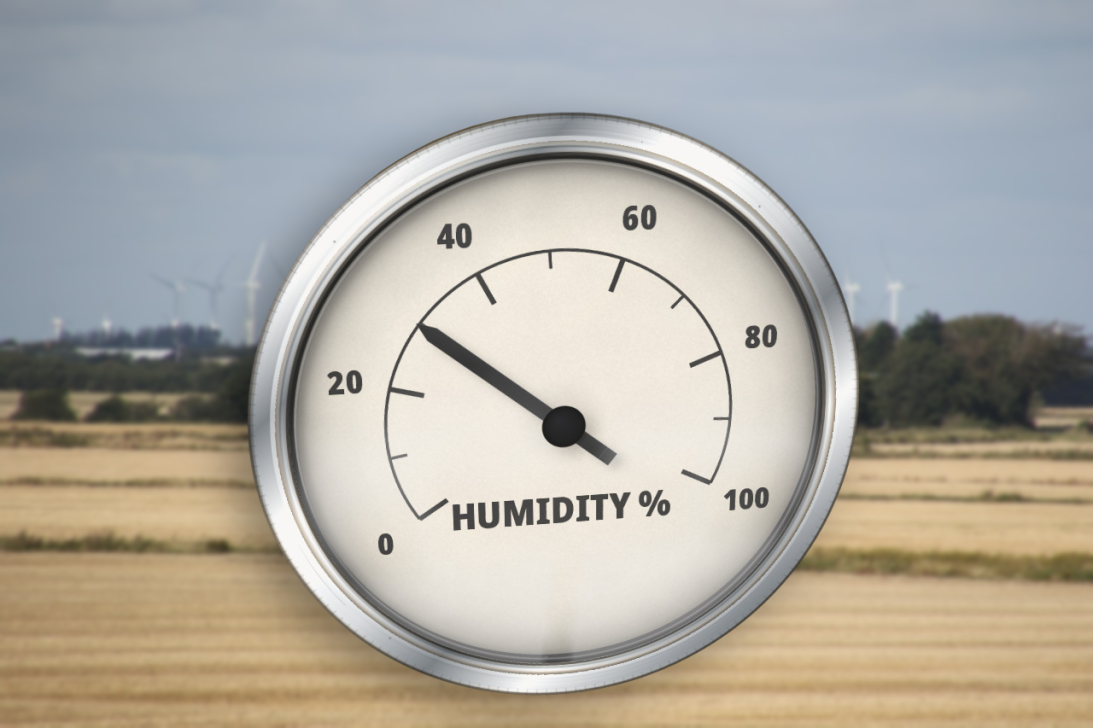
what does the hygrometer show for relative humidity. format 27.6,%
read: 30,%
